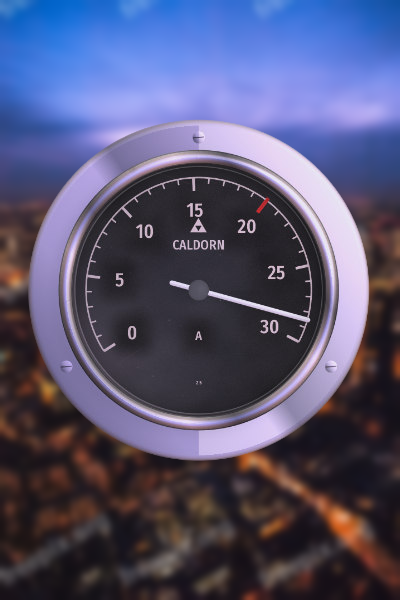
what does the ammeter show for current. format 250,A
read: 28.5,A
